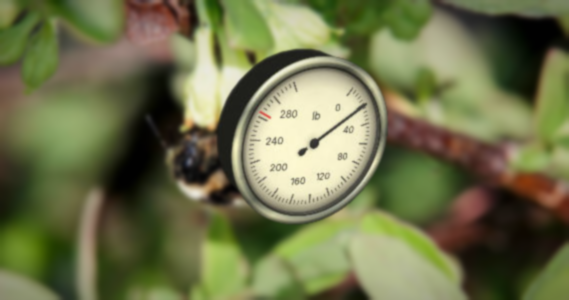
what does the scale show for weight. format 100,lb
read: 20,lb
